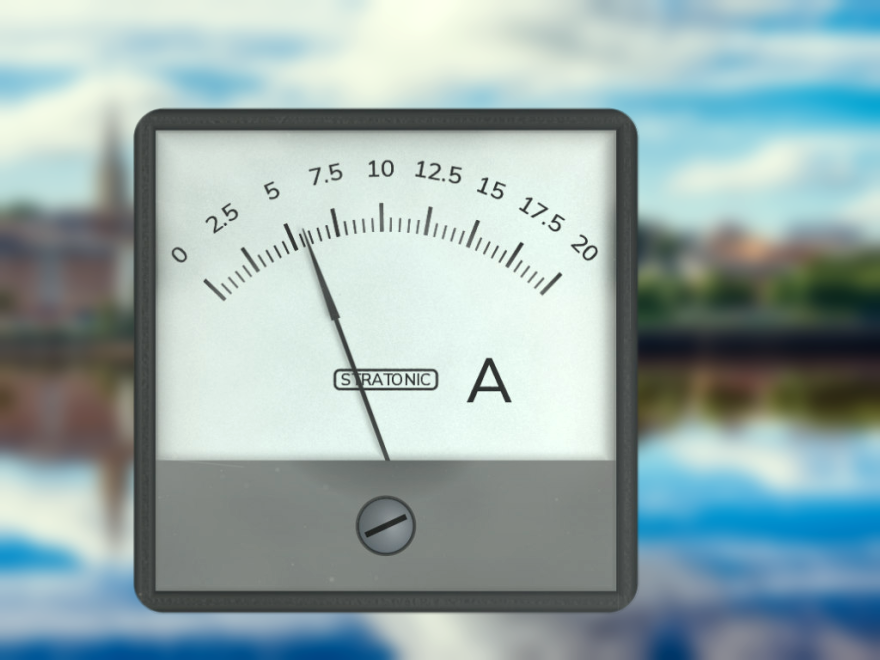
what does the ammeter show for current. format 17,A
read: 5.75,A
